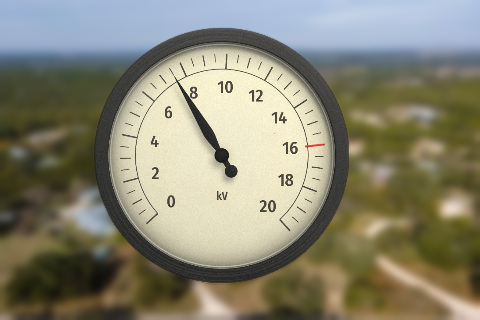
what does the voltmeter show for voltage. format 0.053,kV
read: 7.5,kV
